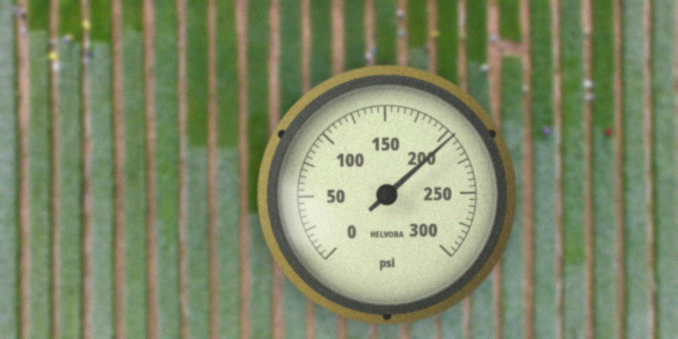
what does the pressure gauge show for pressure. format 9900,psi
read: 205,psi
